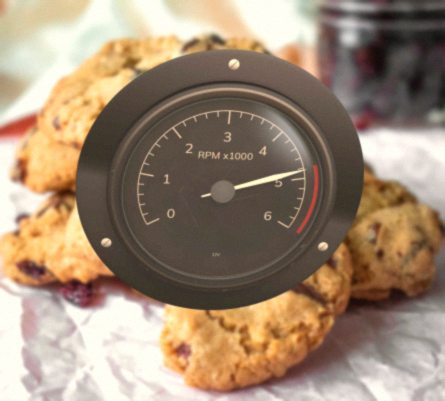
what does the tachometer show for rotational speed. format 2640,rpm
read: 4800,rpm
